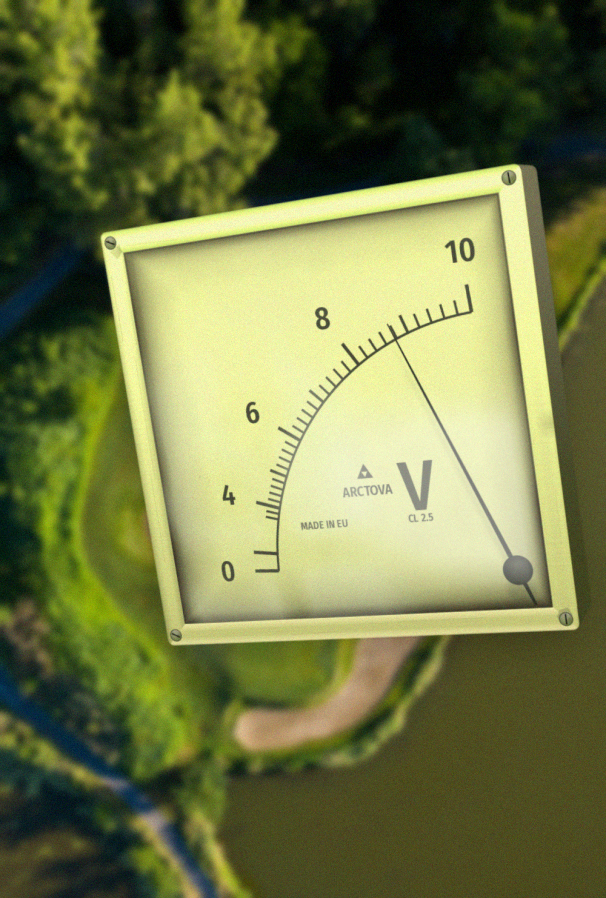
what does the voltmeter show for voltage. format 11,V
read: 8.8,V
